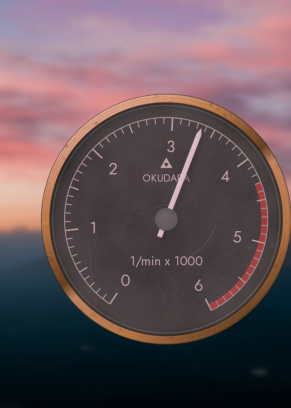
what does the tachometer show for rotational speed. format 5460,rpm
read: 3350,rpm
